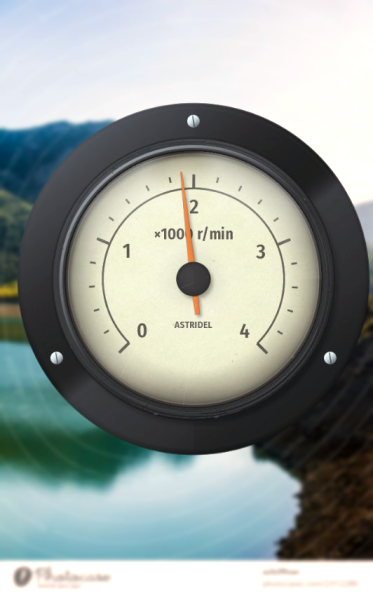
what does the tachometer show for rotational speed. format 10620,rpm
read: 1900,rpm
